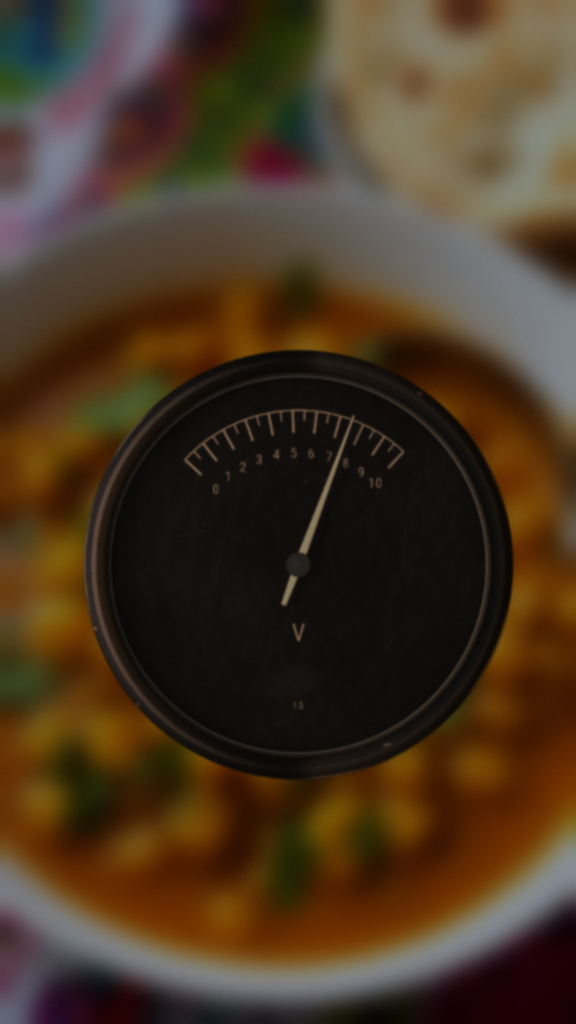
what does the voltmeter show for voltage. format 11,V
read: 7.5,V
